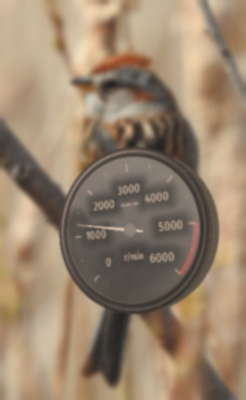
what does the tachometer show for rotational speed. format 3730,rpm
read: 1250,rpm
